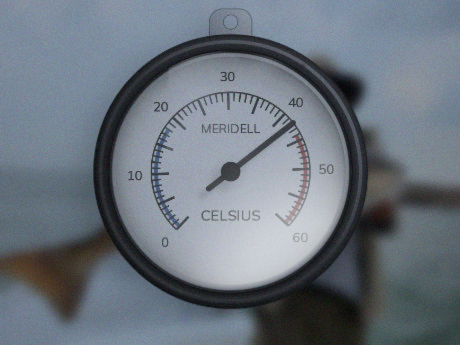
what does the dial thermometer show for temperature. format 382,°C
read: 42,°C
